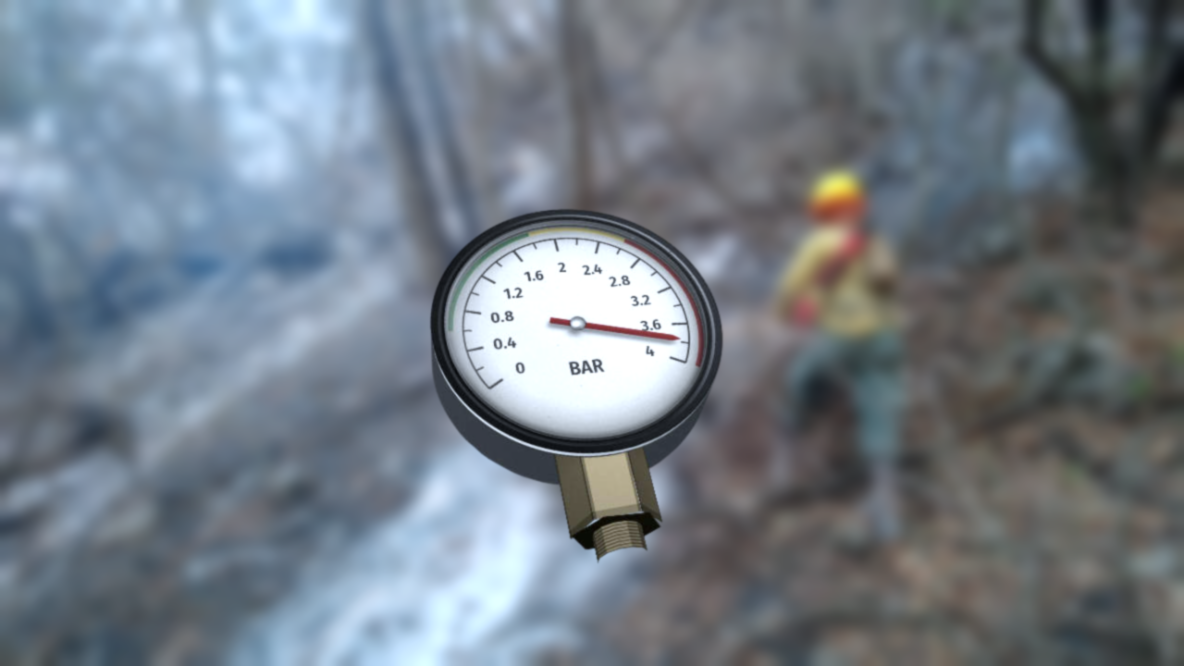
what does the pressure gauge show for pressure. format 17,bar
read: 3.8,bar
